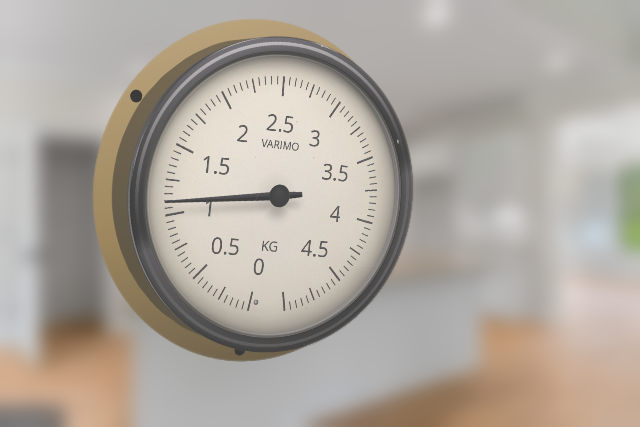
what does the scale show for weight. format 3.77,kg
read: 1.1,kg
